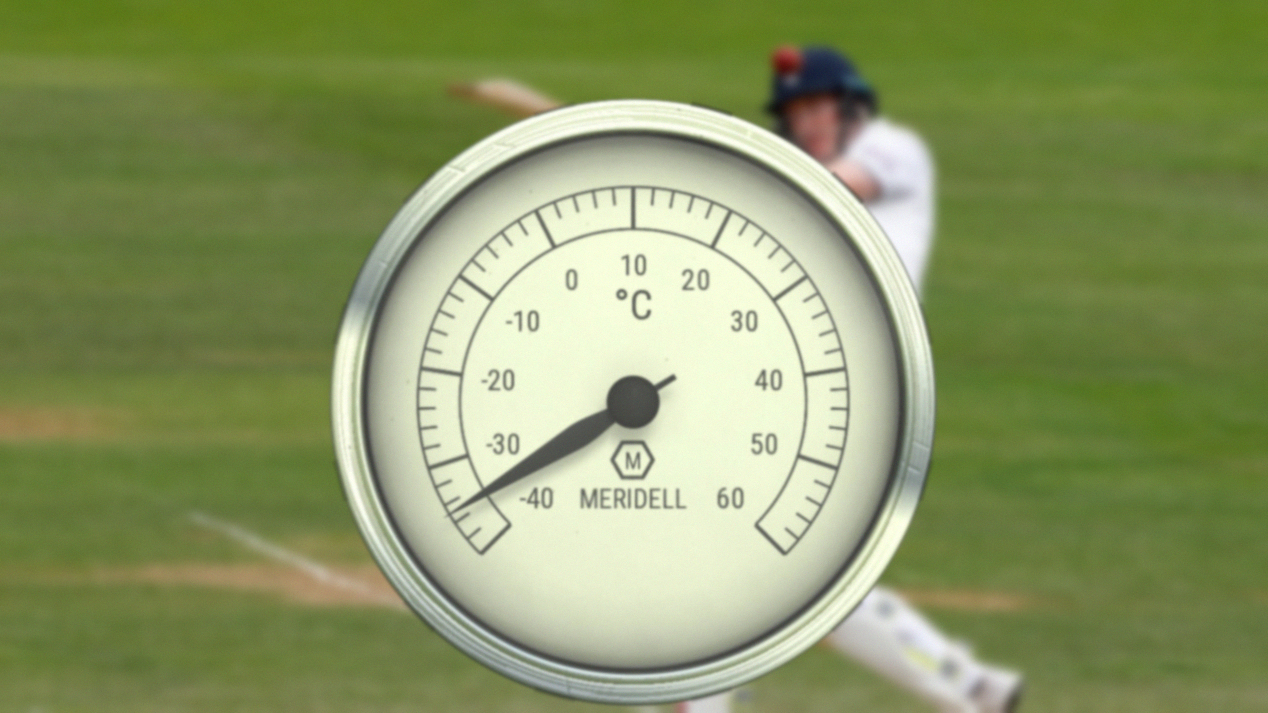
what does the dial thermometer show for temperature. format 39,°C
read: -35,°C
